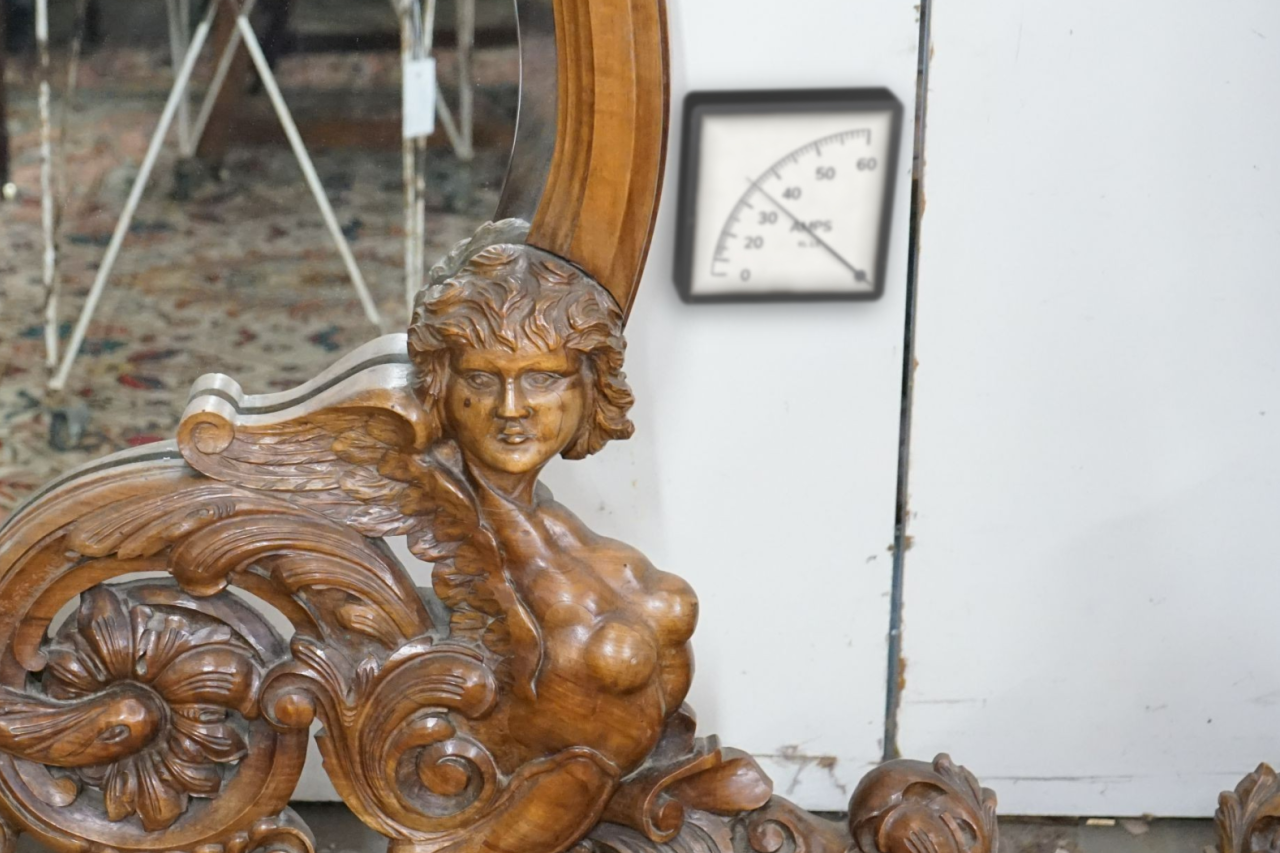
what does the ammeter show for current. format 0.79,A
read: 35,A
